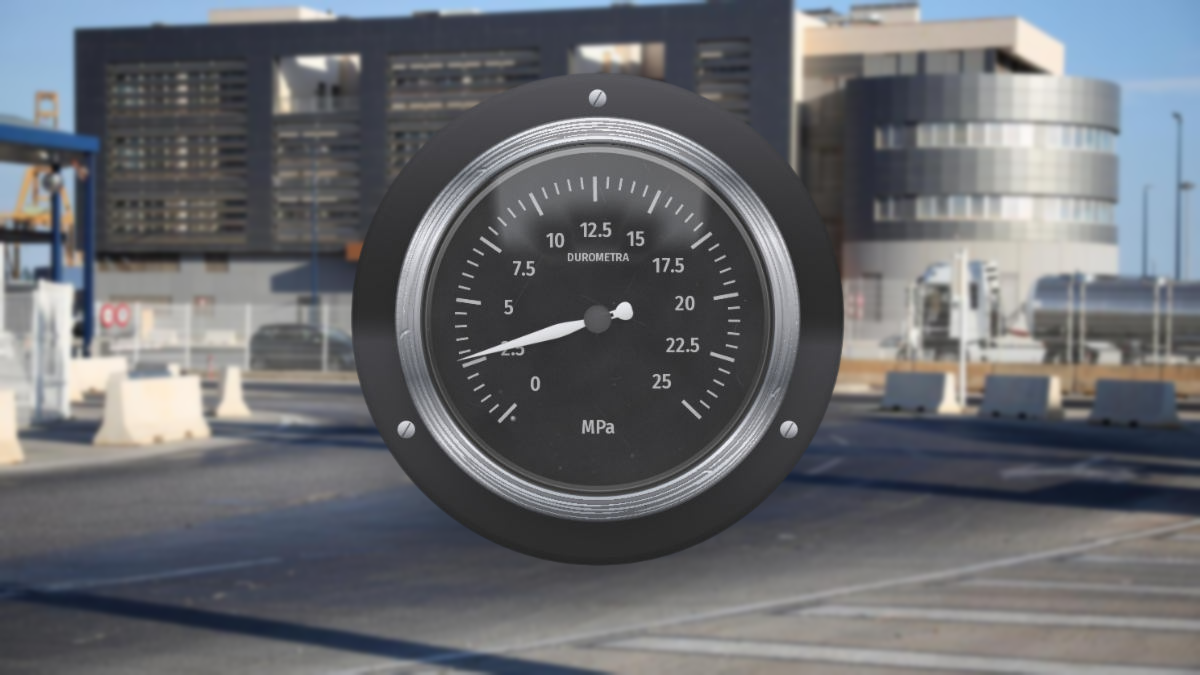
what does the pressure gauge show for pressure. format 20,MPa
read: 2.75,MPa
